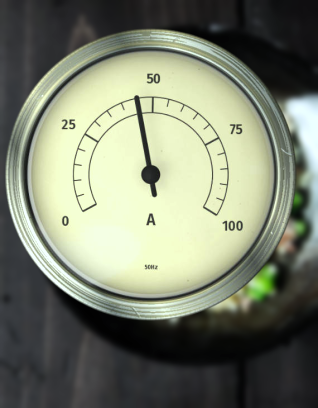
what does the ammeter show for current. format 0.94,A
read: 45,A
